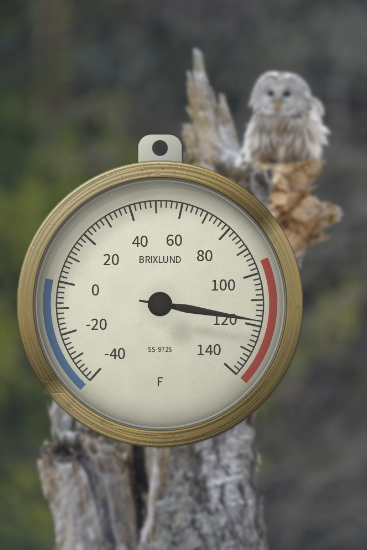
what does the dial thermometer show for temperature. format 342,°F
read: 118,°F
